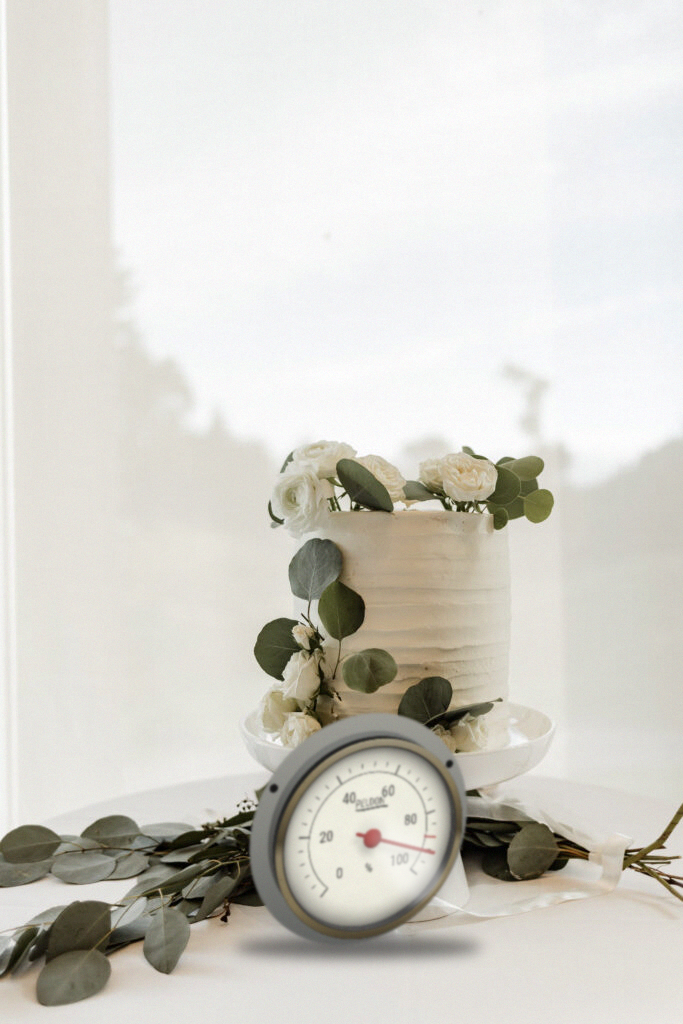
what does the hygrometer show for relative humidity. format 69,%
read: 92,%
